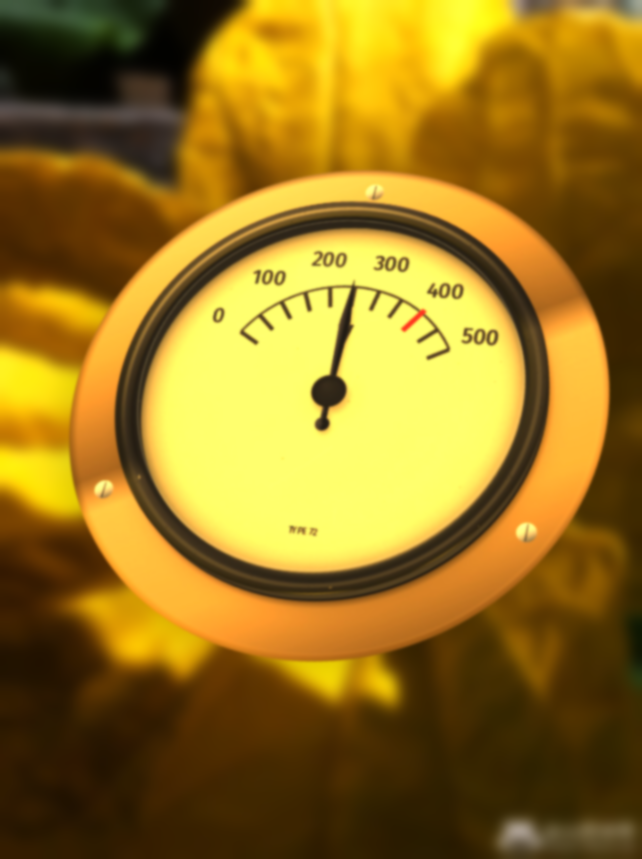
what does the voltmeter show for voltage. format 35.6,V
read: 250,V
